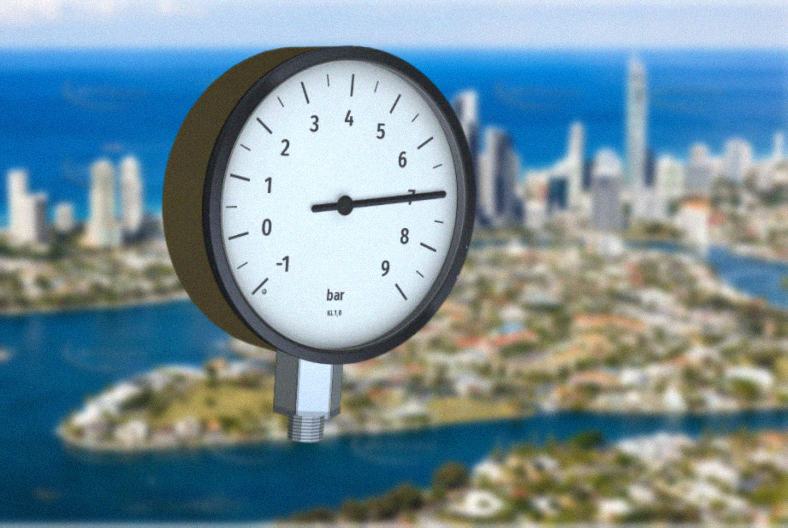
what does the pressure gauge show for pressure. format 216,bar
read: 7,bar
